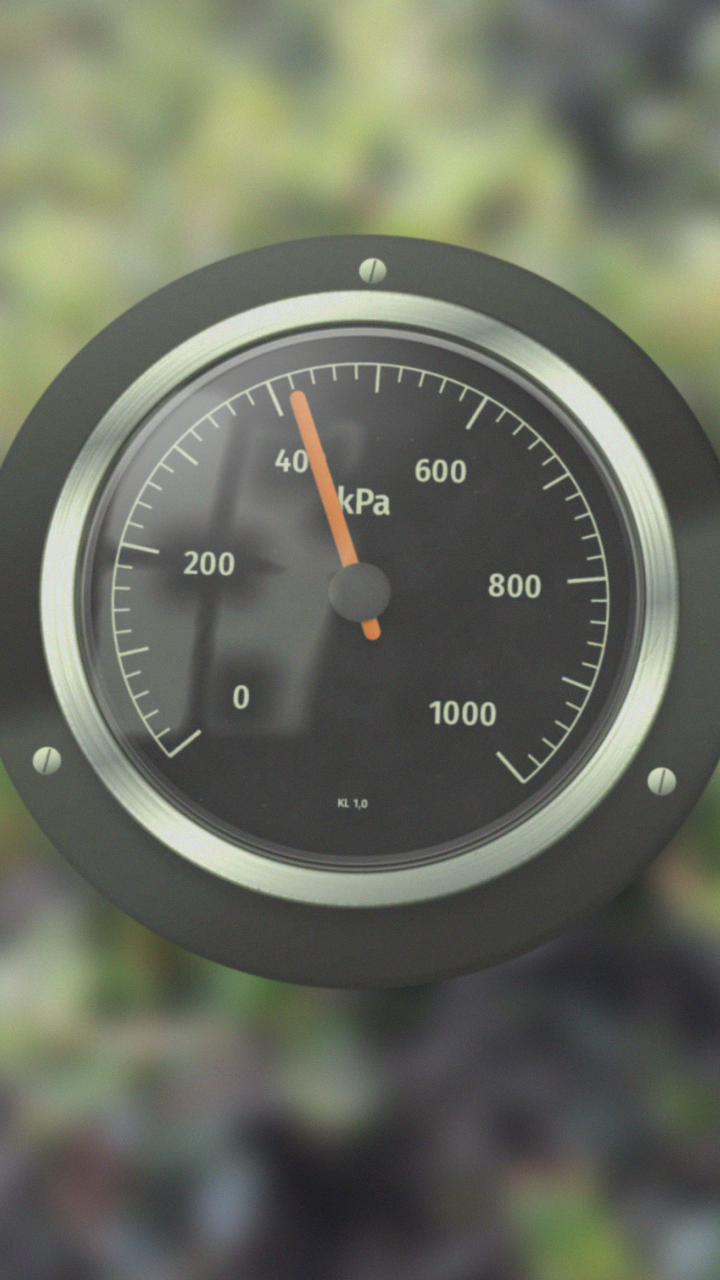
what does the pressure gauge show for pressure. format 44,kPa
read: 420,kPa
